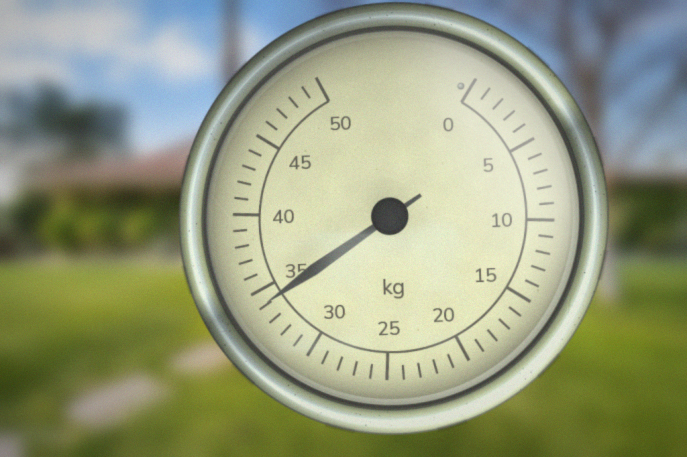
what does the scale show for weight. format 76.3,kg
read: 34,kg
